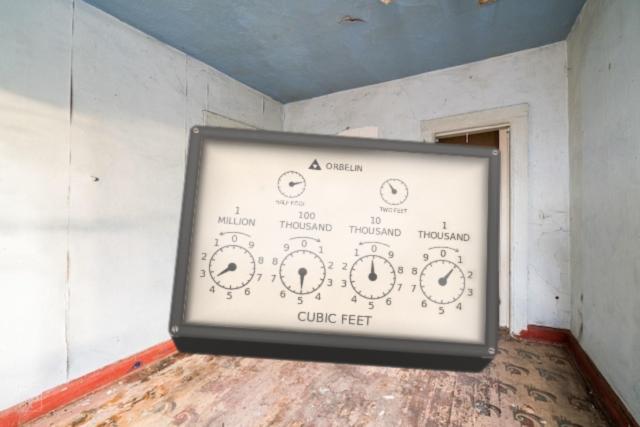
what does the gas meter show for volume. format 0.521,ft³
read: 350100,ft³
